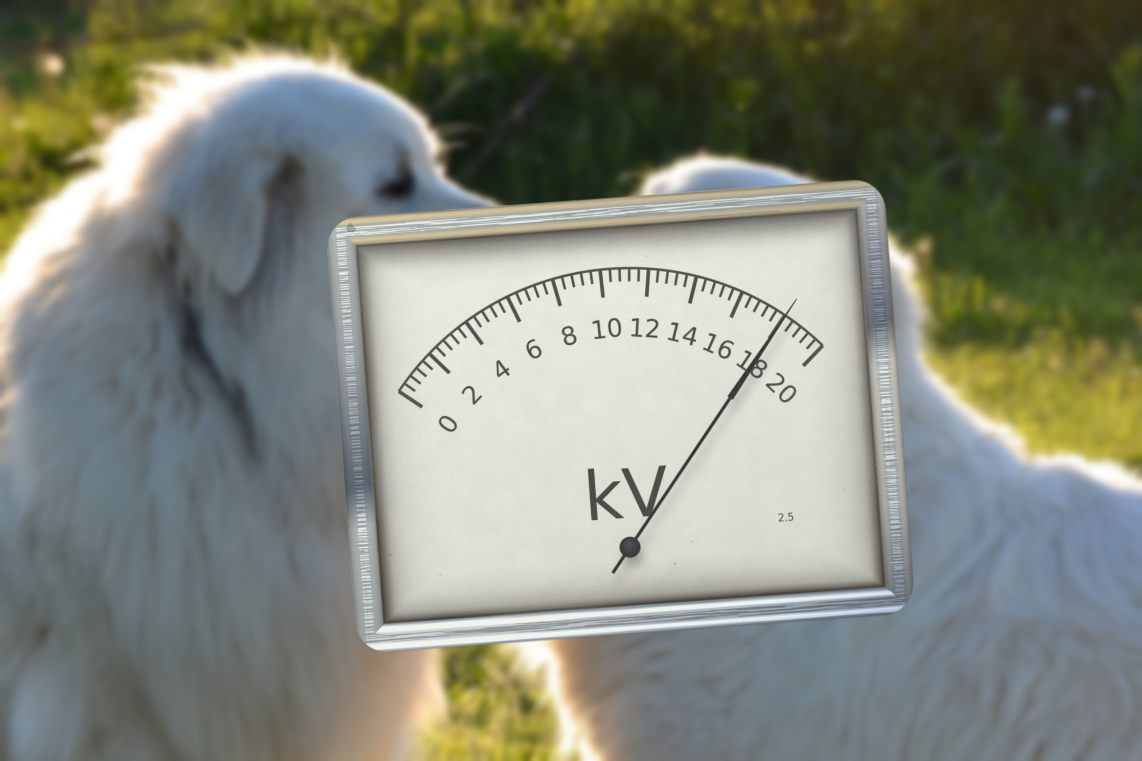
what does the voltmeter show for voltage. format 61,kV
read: 18,kV
